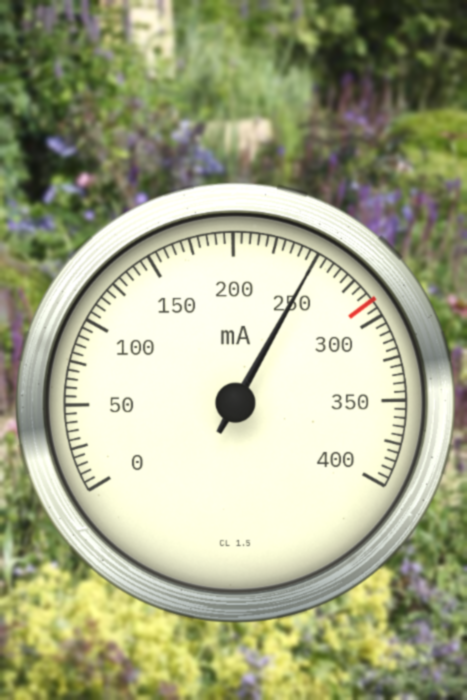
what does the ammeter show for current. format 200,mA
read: 250,mA
